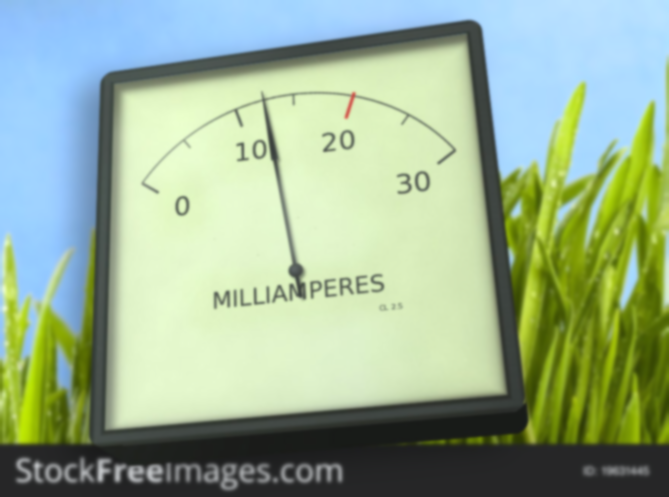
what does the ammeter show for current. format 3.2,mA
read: 12.5,mA
